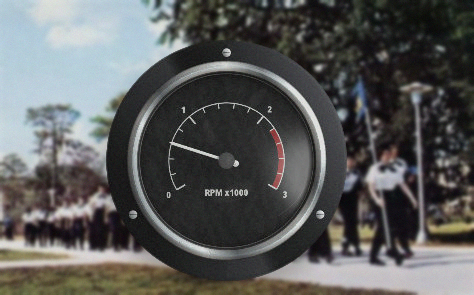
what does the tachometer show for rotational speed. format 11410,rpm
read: 600,rpm
